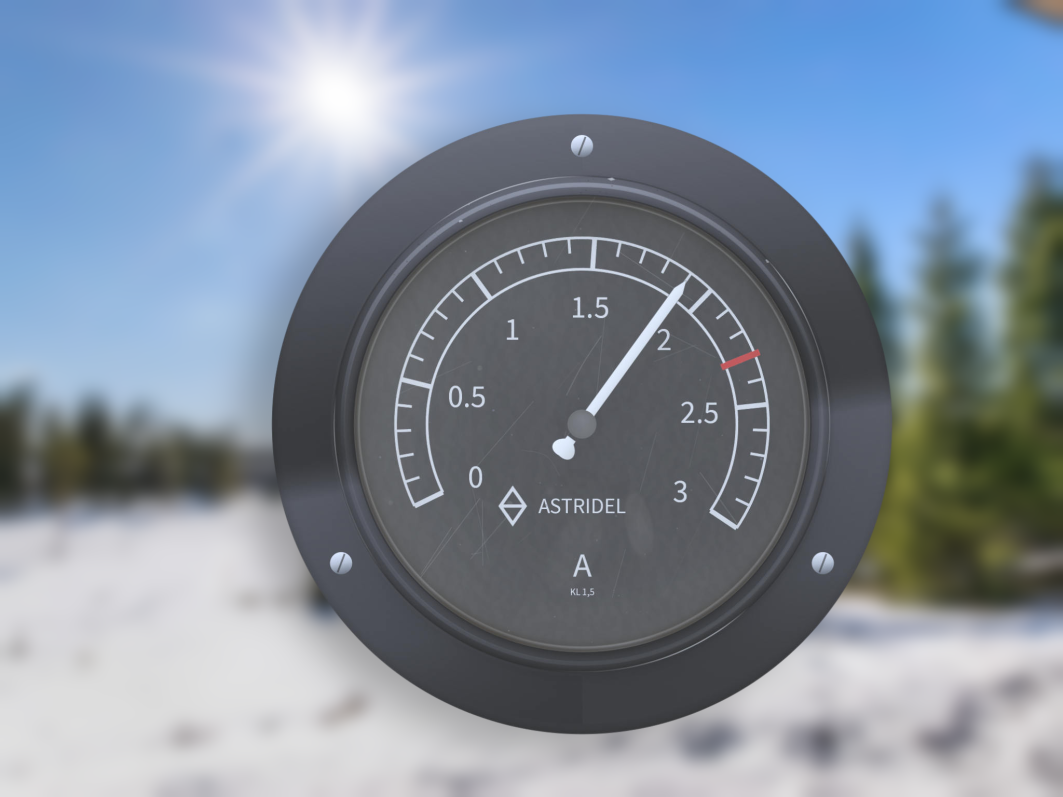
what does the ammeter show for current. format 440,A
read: 1.9,A
